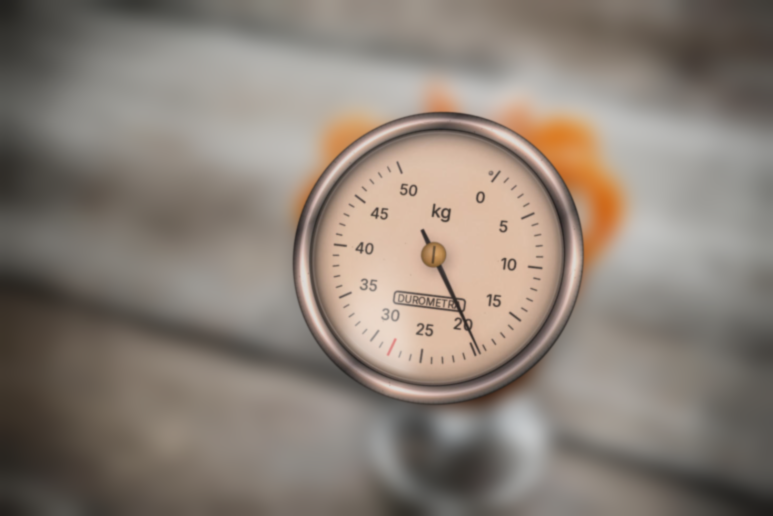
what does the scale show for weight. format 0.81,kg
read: 19.5,kg
